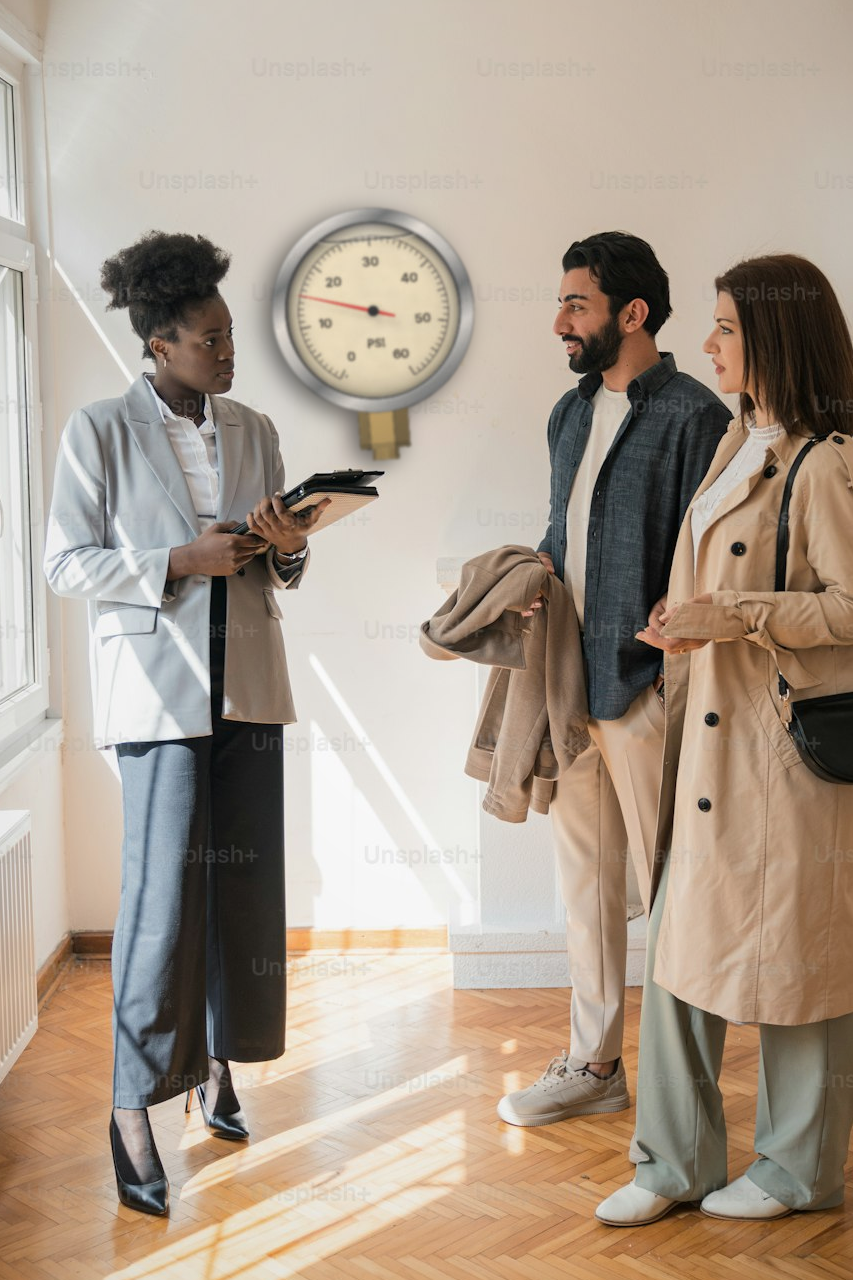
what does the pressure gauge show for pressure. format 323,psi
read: 15,psi
